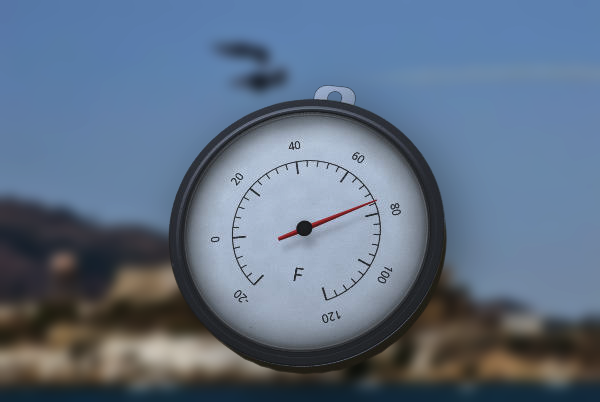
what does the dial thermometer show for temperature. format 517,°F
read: 76,°F
